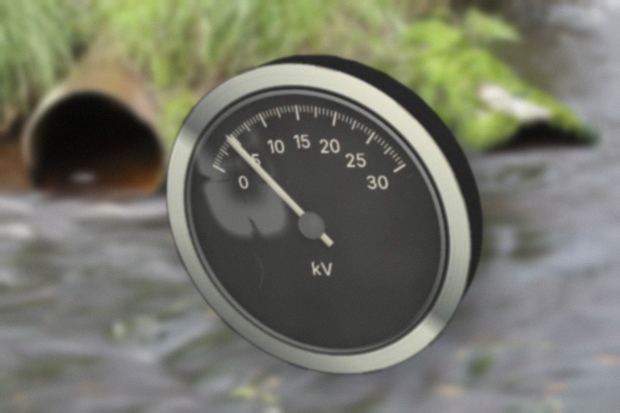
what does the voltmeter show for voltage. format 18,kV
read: 5,kV
